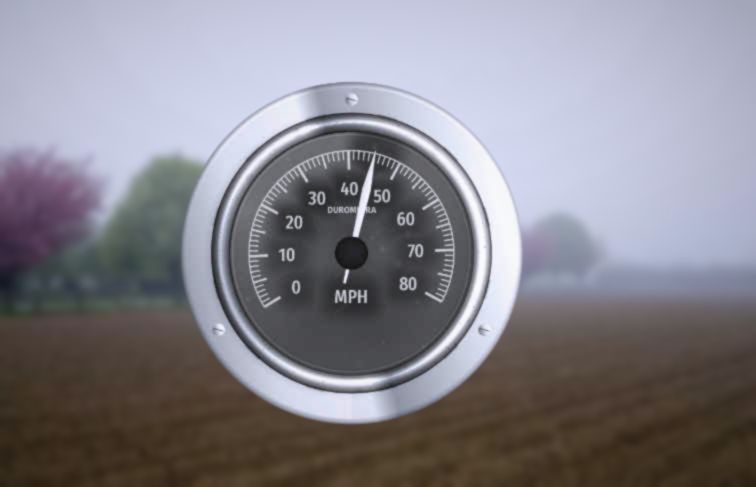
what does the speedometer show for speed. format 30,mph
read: 45,mph
